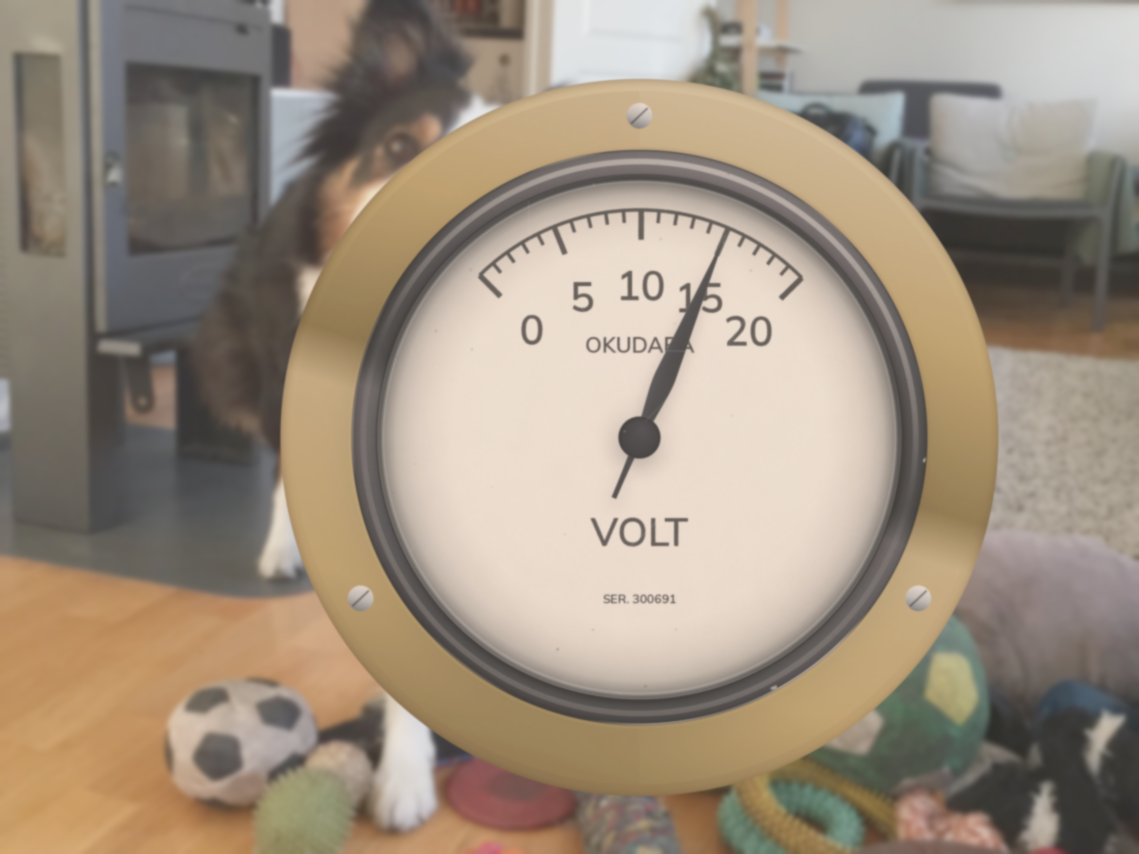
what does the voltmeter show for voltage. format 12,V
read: 15,V
